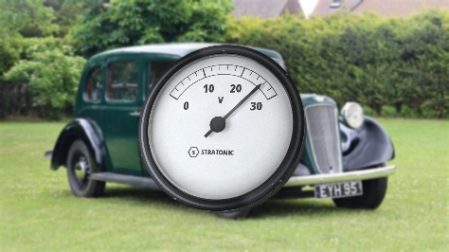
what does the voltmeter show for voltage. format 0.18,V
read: 26,V
